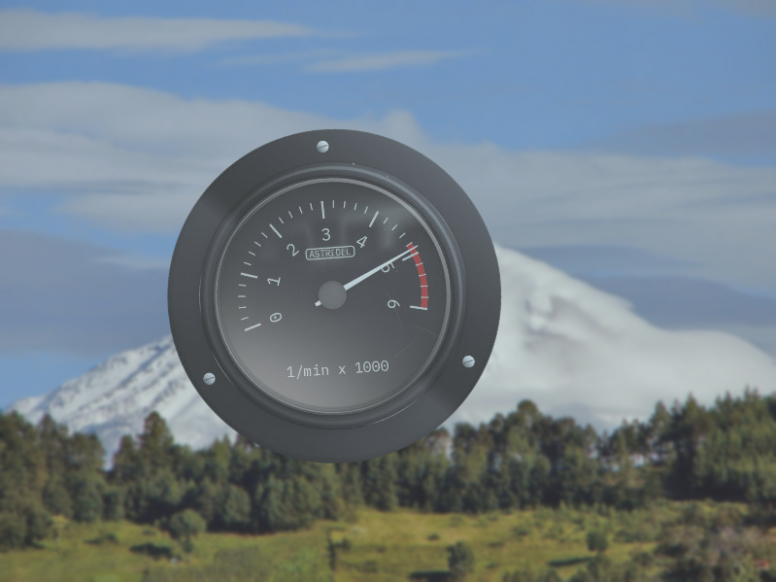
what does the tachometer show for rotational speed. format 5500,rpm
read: 4900,rpm
